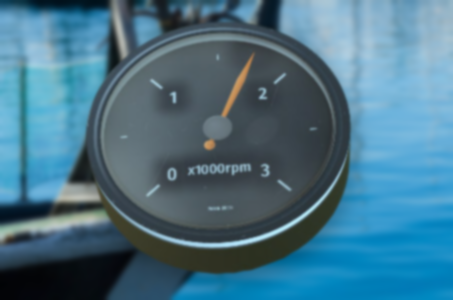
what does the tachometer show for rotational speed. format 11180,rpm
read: 1750,rpm
